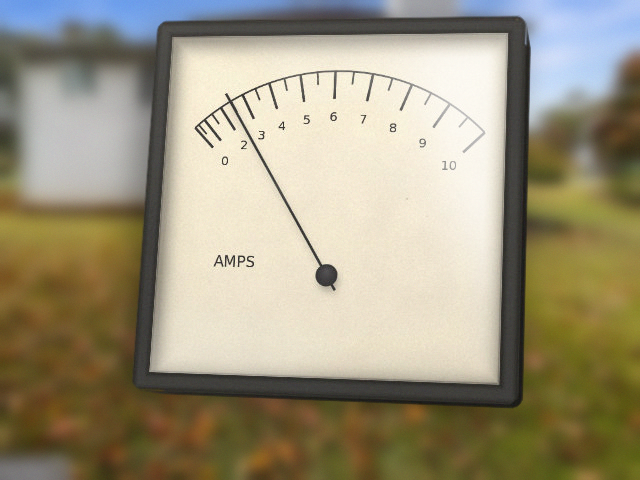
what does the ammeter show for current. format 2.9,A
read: 2.5,A
